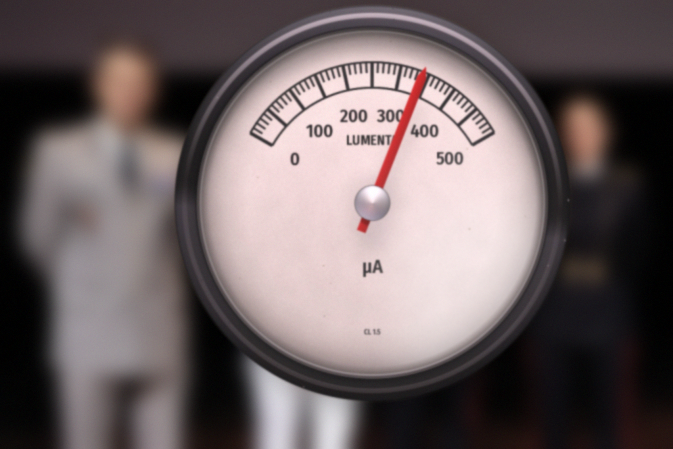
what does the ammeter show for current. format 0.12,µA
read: 340,µA
